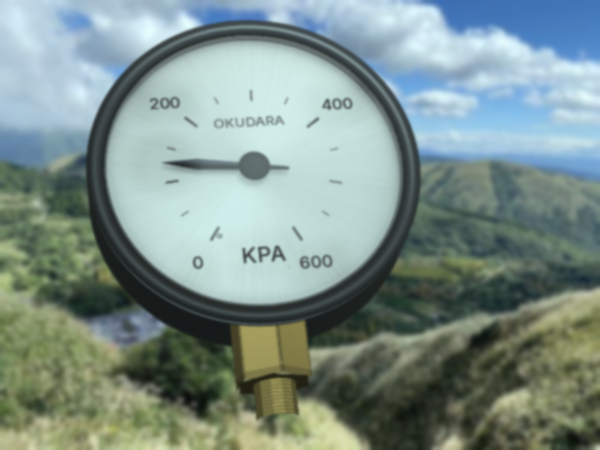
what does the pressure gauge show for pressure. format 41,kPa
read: 125,kPa
